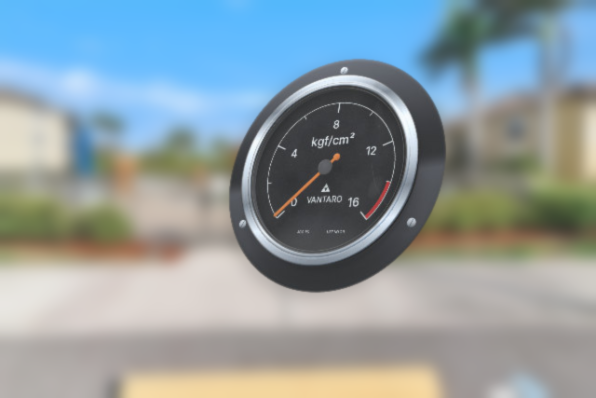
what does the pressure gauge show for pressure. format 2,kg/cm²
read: 0,kg/cm²
